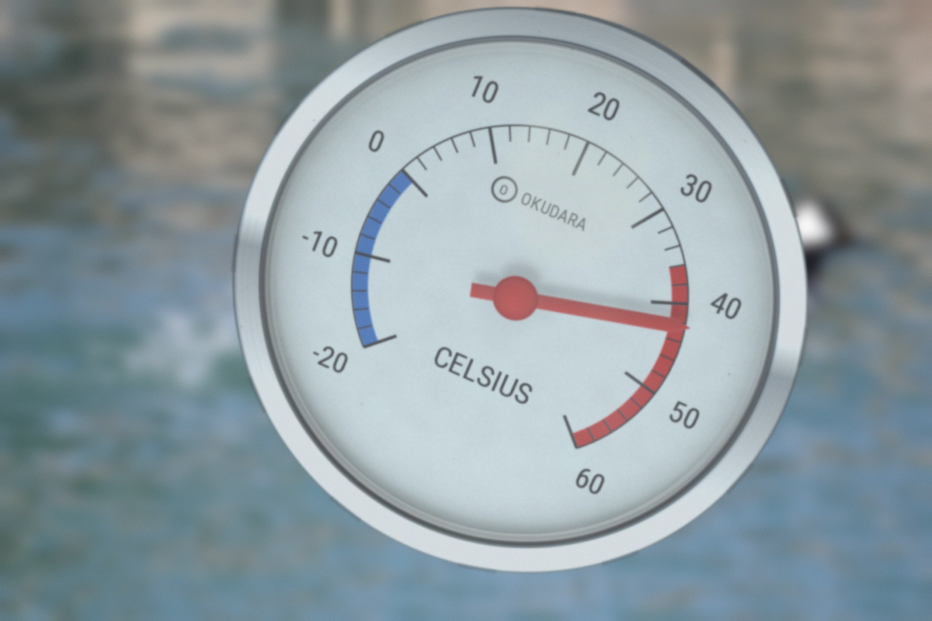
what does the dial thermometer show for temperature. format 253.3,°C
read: 42,°C
